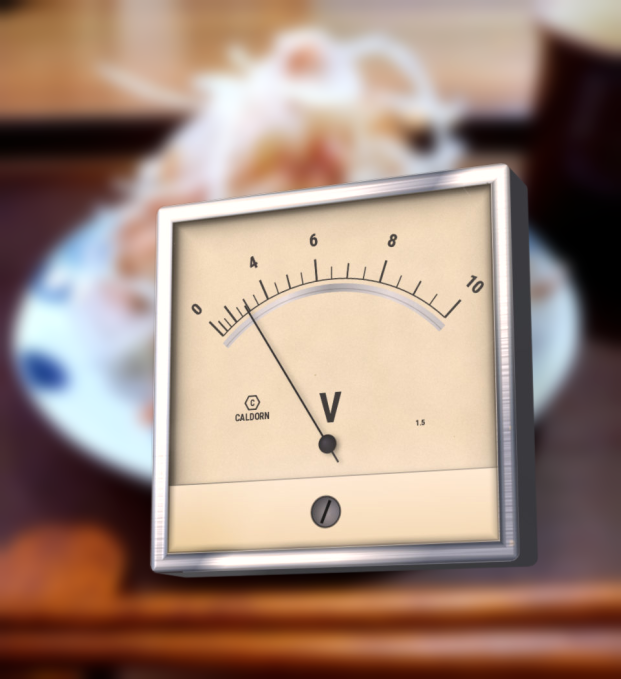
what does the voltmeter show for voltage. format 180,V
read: 3,V
